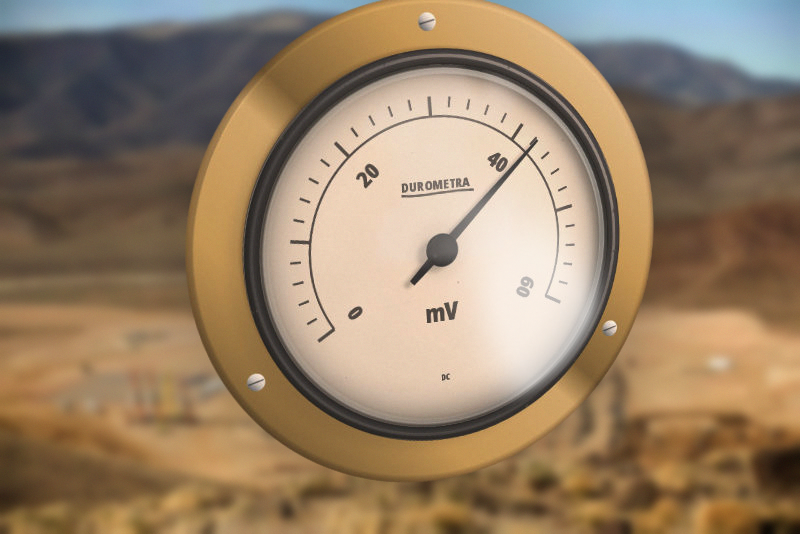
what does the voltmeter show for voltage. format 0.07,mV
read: 42,mV
